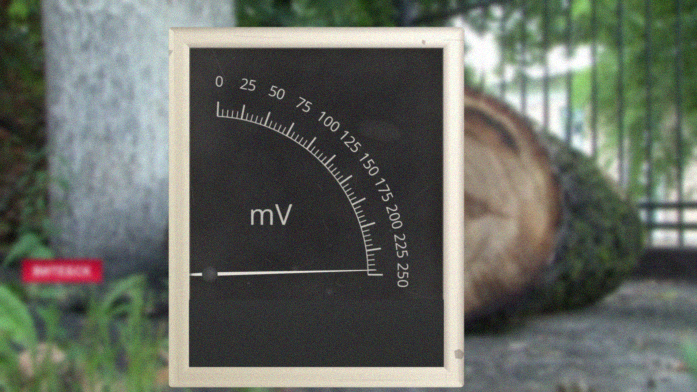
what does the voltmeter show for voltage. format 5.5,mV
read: 245,mV
